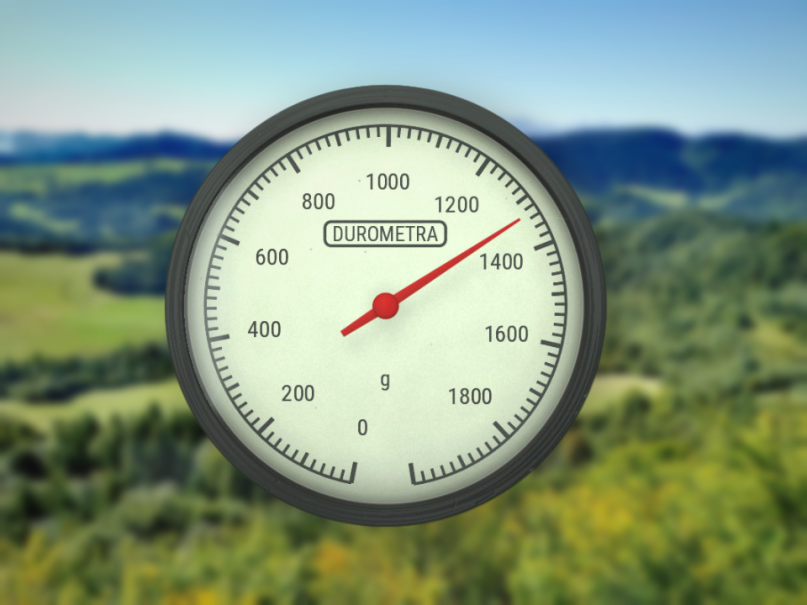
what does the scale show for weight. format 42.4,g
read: 1330,g
